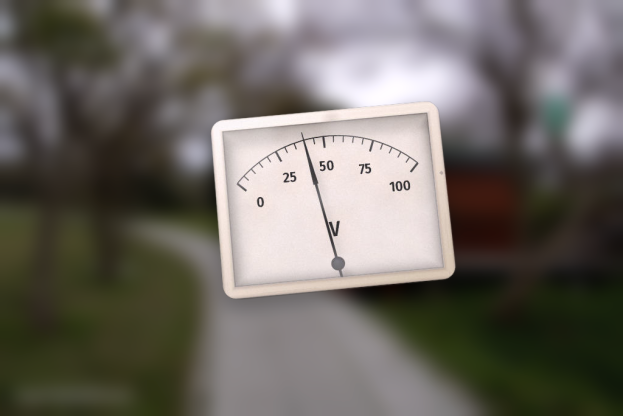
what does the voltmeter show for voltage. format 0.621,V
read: 40,V
